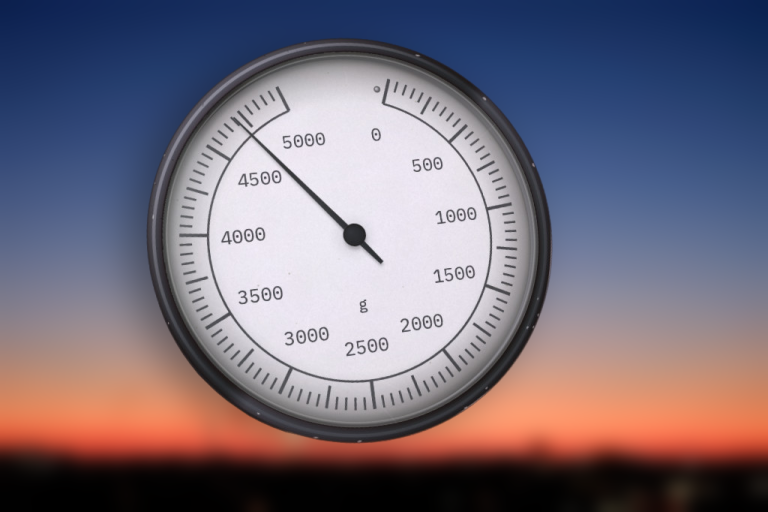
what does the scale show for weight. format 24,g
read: 4700,g
